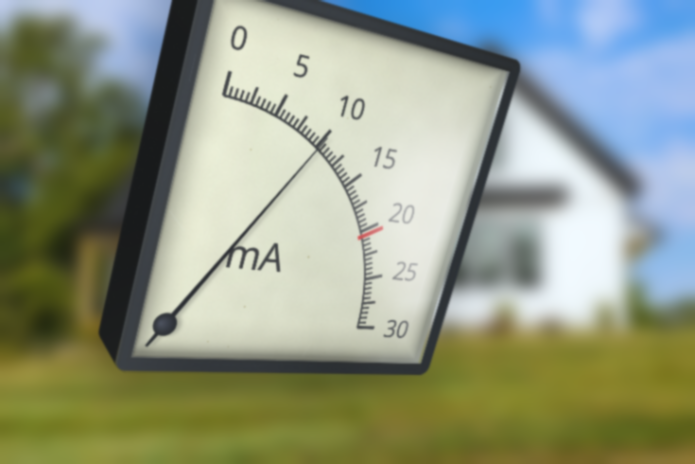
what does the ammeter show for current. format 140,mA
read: 10,mA
